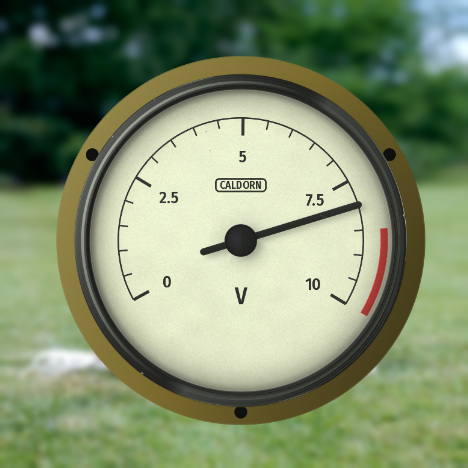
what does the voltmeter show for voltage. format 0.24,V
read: 8,V
